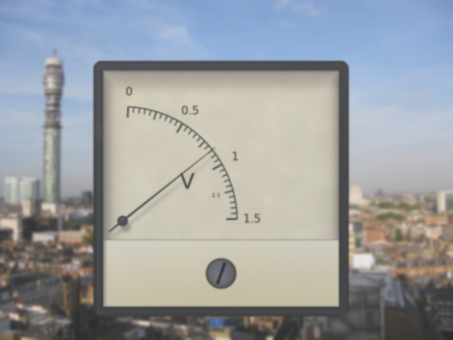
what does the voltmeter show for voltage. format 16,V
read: 0.85,V
